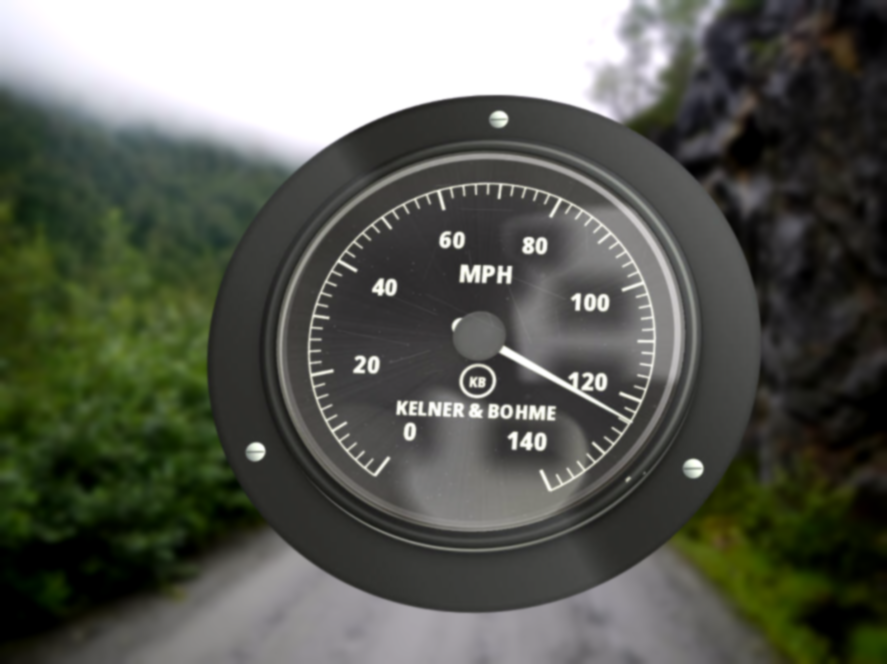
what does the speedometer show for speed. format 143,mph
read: 124,mph
